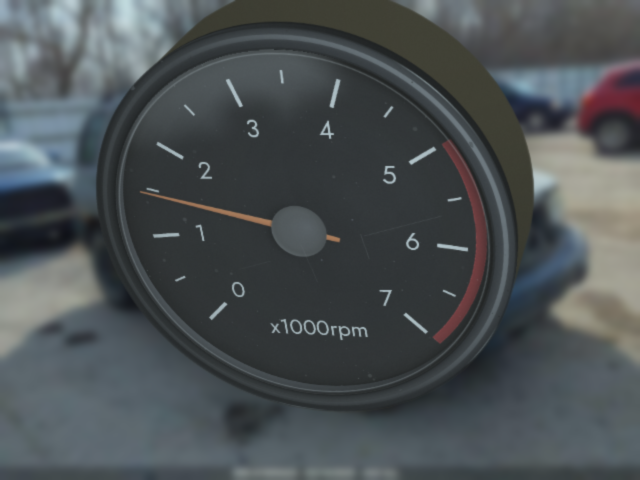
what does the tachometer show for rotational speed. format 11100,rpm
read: 1500,rpm
